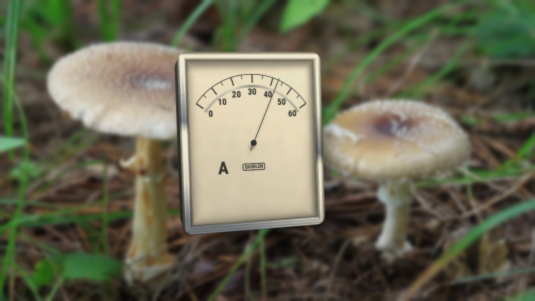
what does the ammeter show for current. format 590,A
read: 42.5,A
